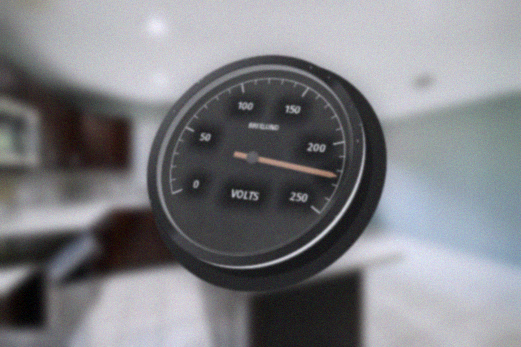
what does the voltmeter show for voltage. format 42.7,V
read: 225,V
